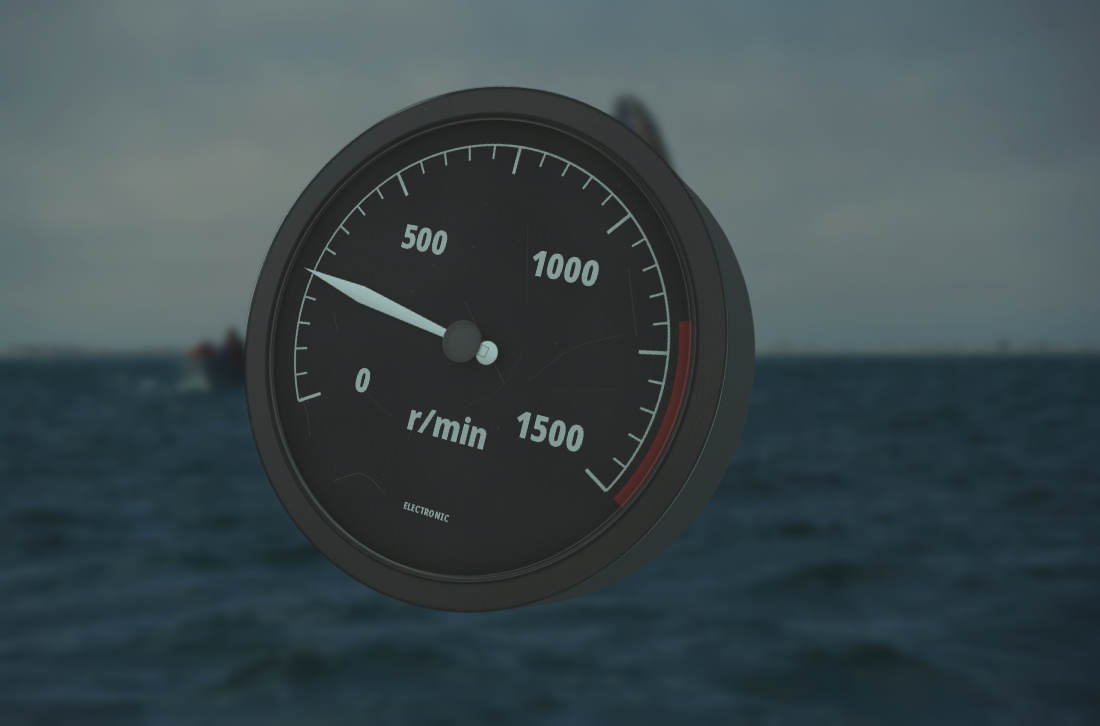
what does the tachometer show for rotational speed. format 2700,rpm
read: 250,rpm
